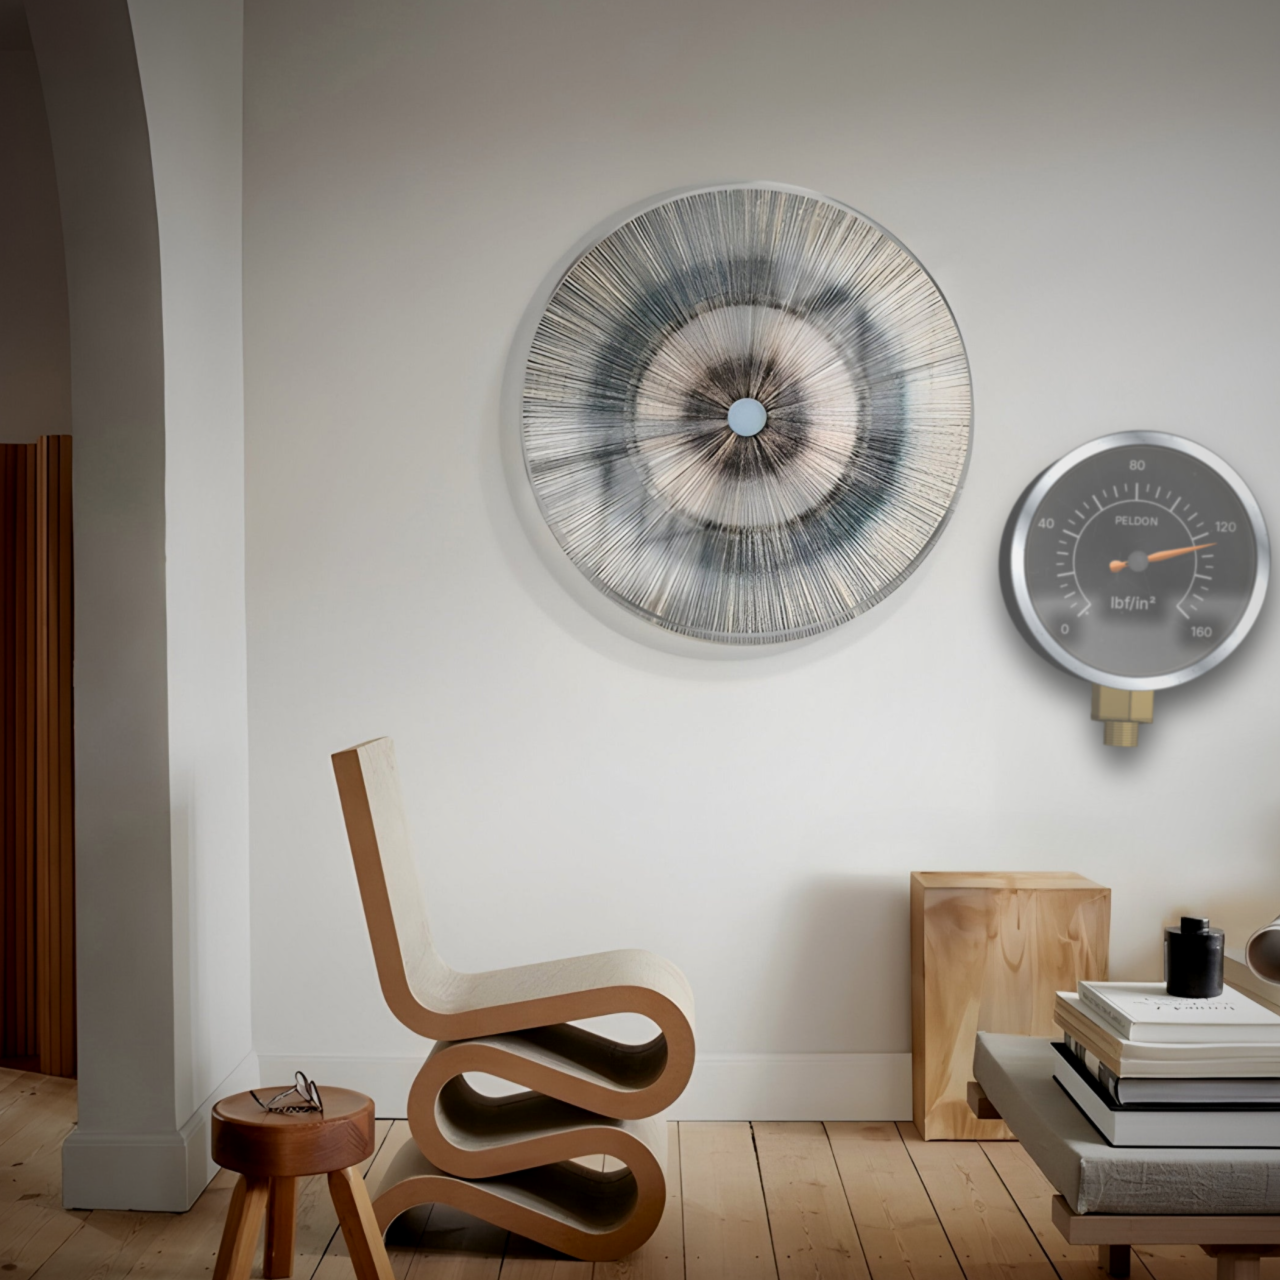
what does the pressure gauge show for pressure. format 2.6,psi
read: 125,psi
